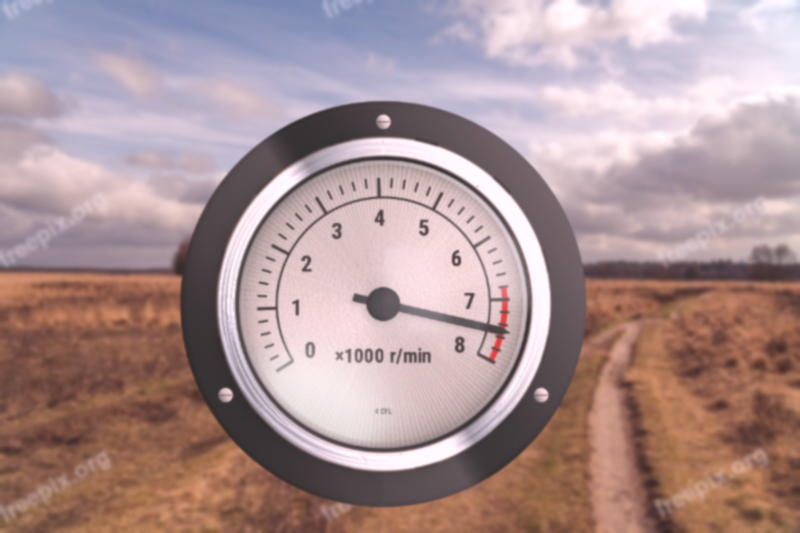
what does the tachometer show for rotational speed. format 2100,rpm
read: 7500,rpm
